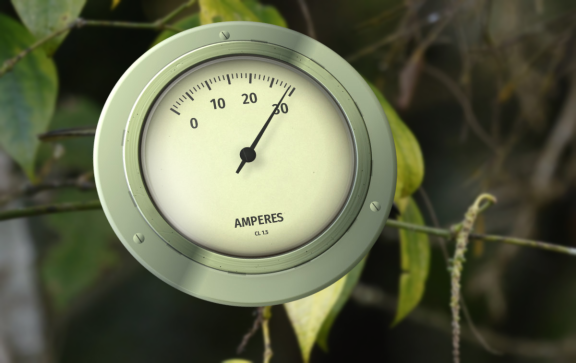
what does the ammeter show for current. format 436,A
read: 29,A
